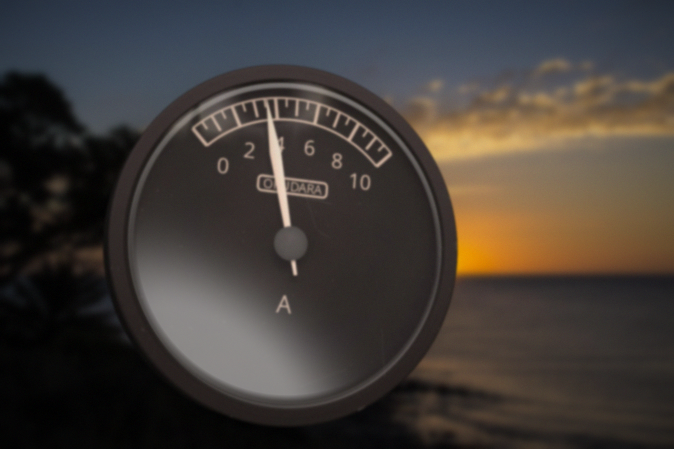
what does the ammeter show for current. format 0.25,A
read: 3.5,A
